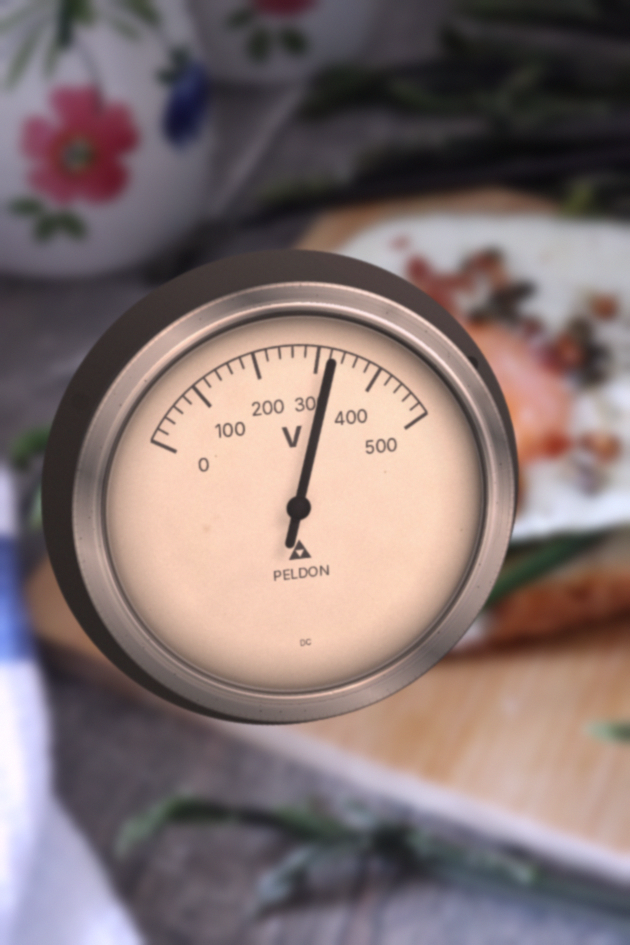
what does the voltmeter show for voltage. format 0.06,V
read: 320,V
